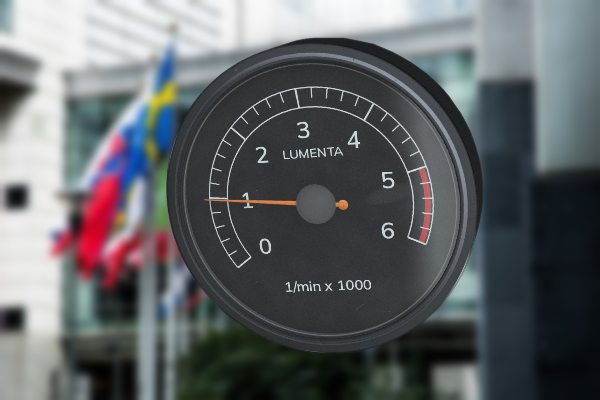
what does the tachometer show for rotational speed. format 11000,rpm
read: 1000,rpm
